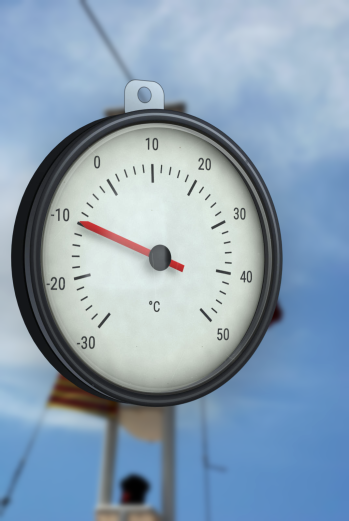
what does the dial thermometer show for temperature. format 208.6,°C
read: -10,°C
